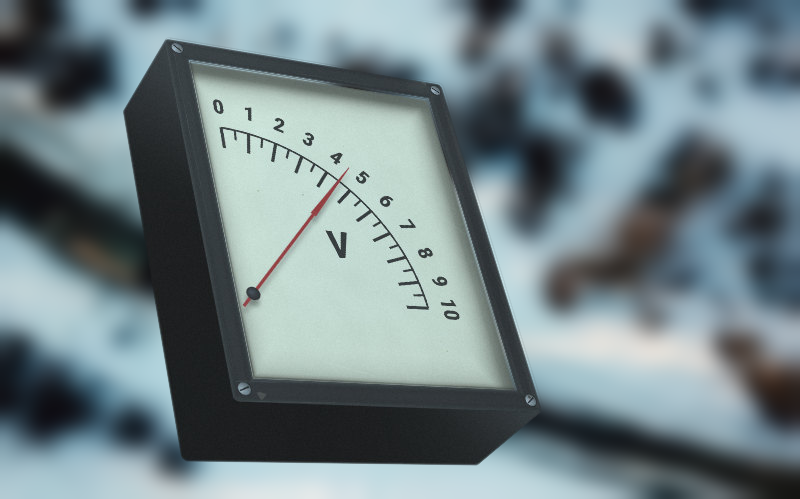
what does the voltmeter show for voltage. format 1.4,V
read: 4.5,V
